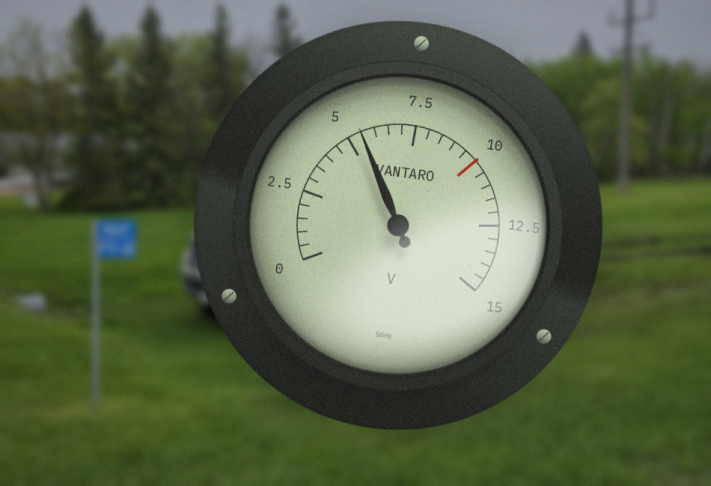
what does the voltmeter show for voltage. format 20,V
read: 5.5,V
